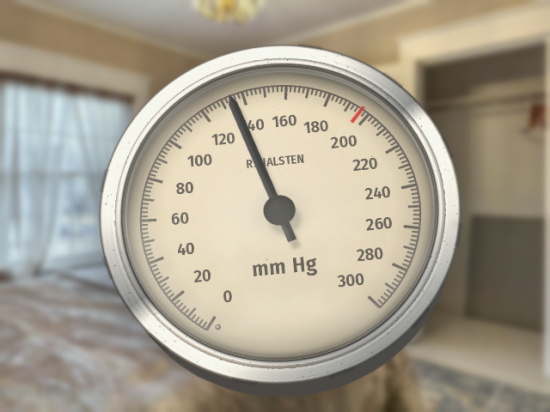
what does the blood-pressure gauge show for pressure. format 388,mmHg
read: 134,mmHg
